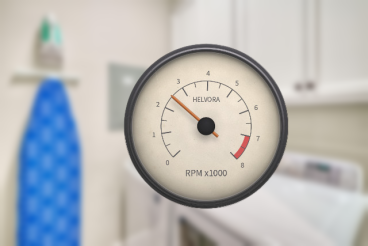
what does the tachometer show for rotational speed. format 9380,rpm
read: 2500,rpm
